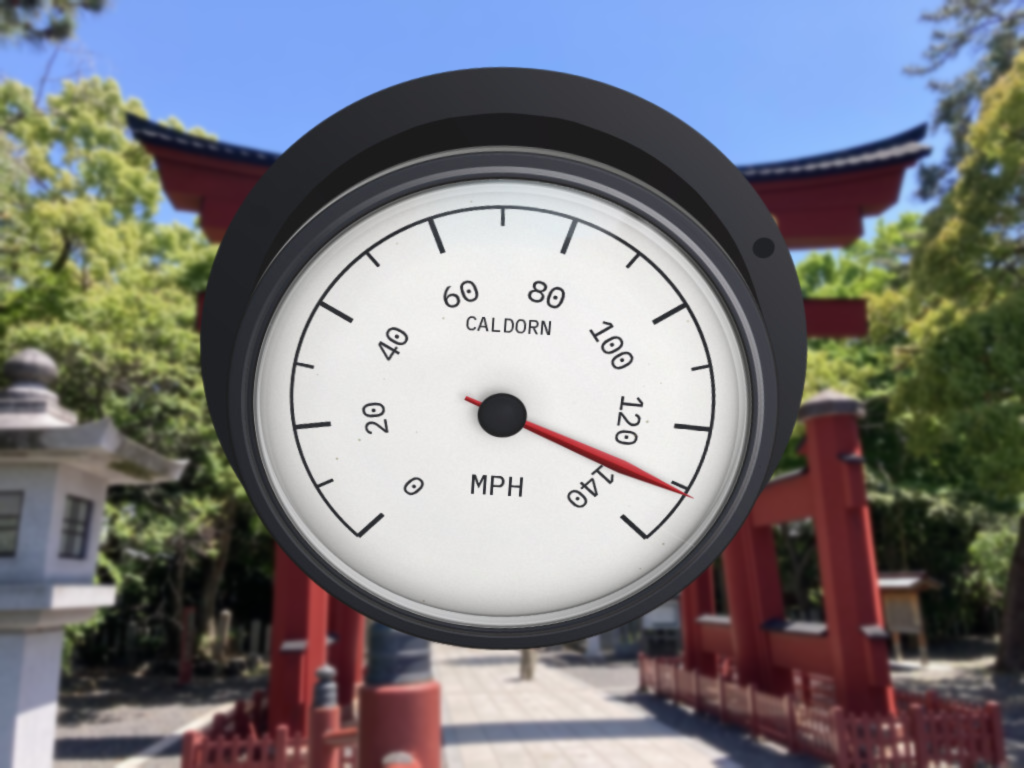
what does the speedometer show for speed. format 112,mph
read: 130,mph
